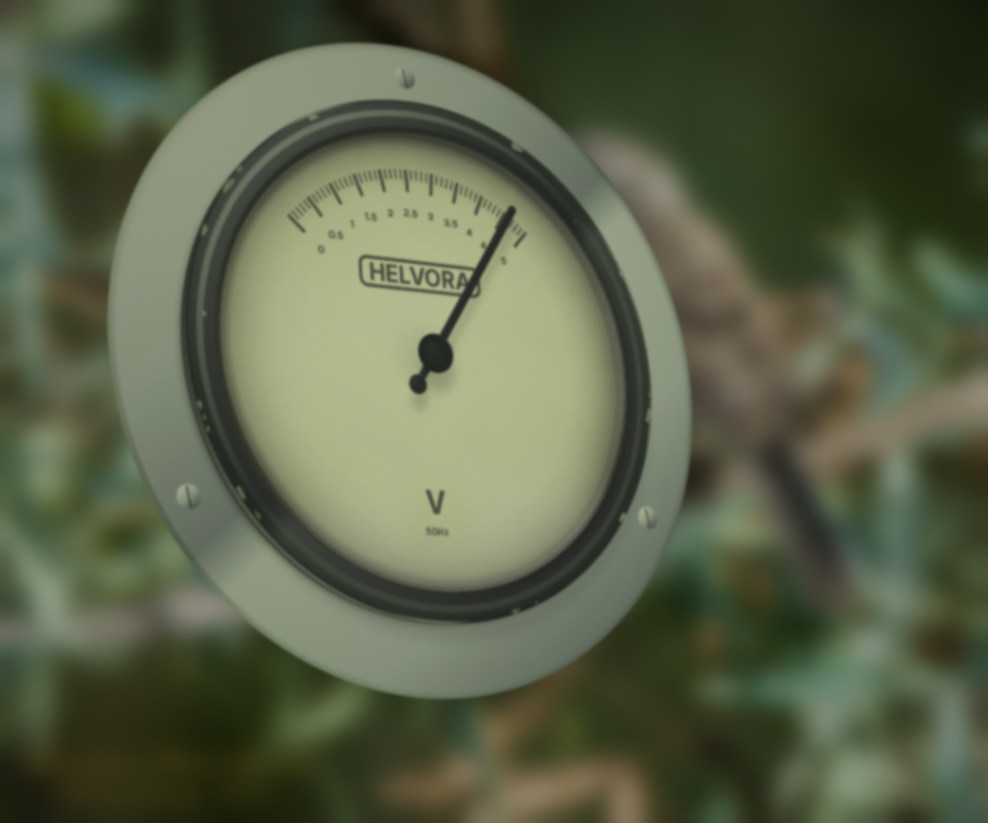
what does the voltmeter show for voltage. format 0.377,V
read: 4.5,V
